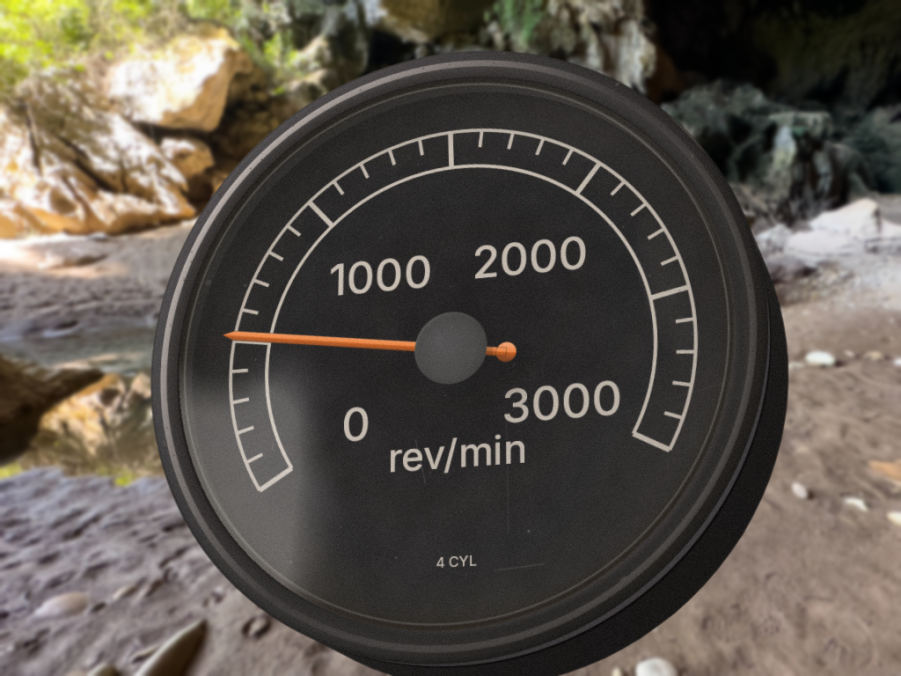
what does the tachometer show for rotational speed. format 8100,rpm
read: 500,rpm
